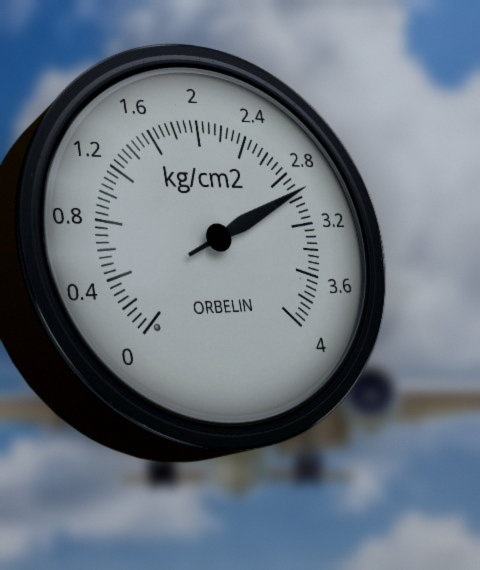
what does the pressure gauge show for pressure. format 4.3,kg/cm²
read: 2.95,kg/cm²
